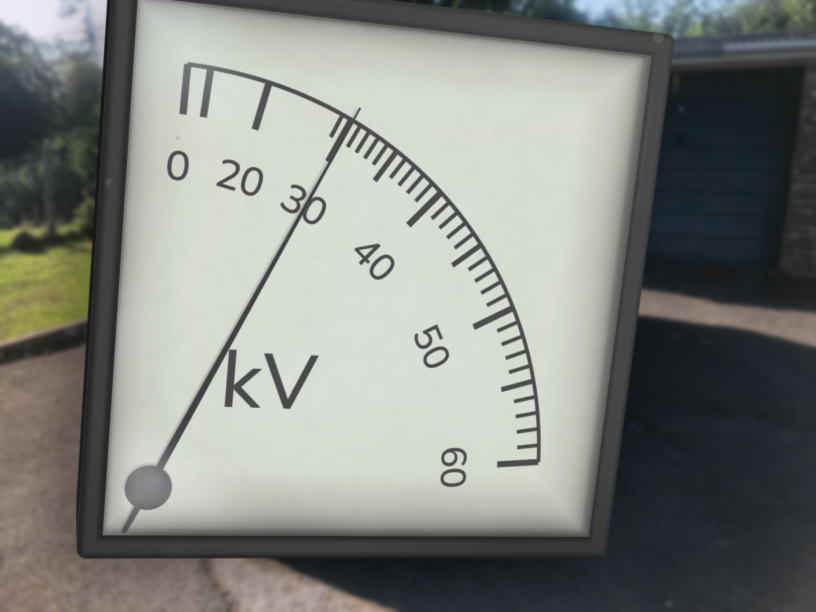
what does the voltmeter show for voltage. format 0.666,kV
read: 30,kV
